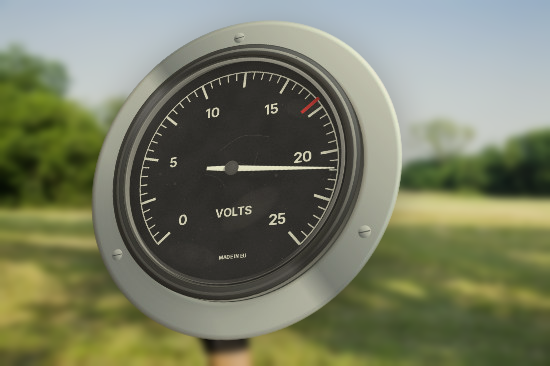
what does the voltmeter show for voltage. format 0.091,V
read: 21,V
